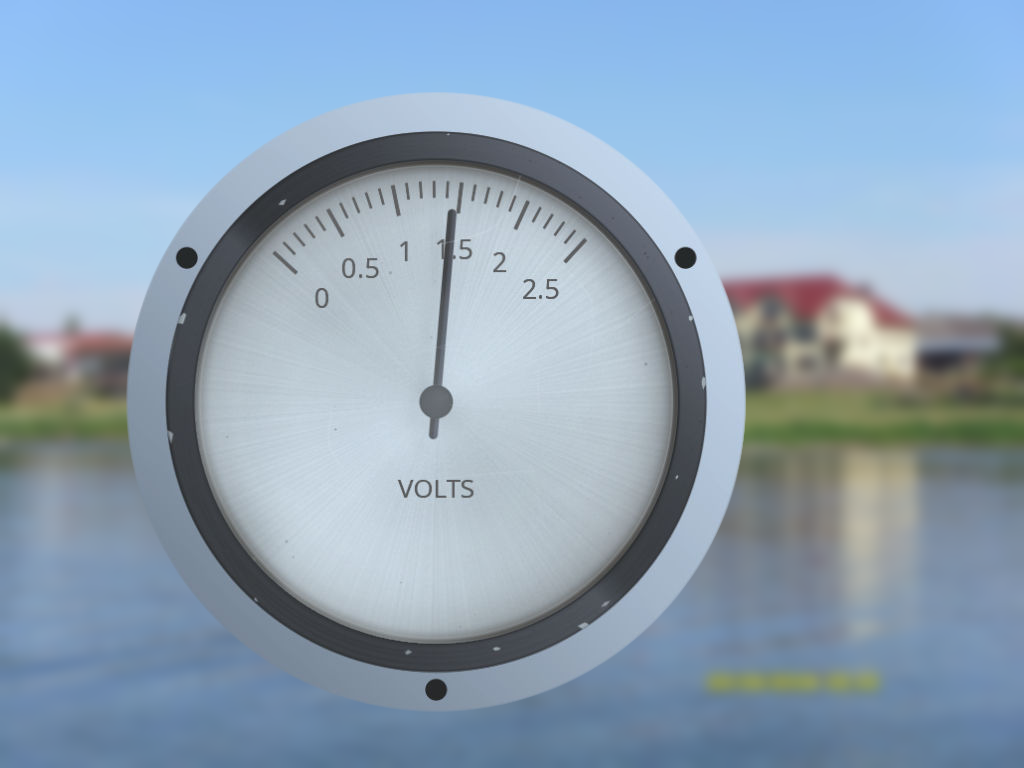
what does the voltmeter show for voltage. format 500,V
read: 1.45,V
